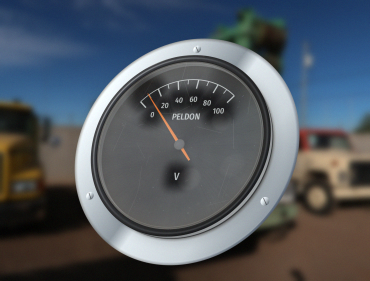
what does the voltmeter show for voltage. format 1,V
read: 10,V
